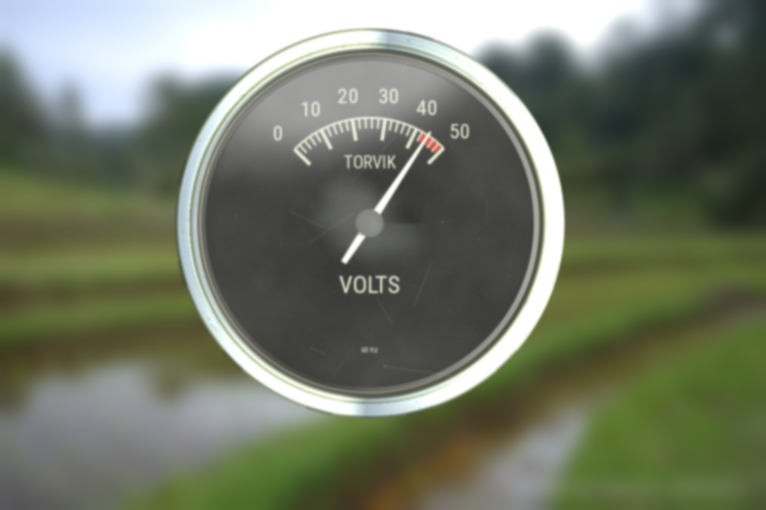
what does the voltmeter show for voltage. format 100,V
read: 44,V
